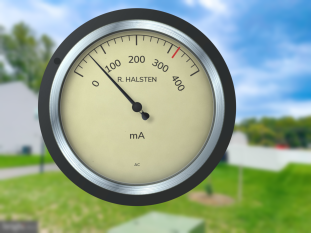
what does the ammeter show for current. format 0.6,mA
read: 60,mA
